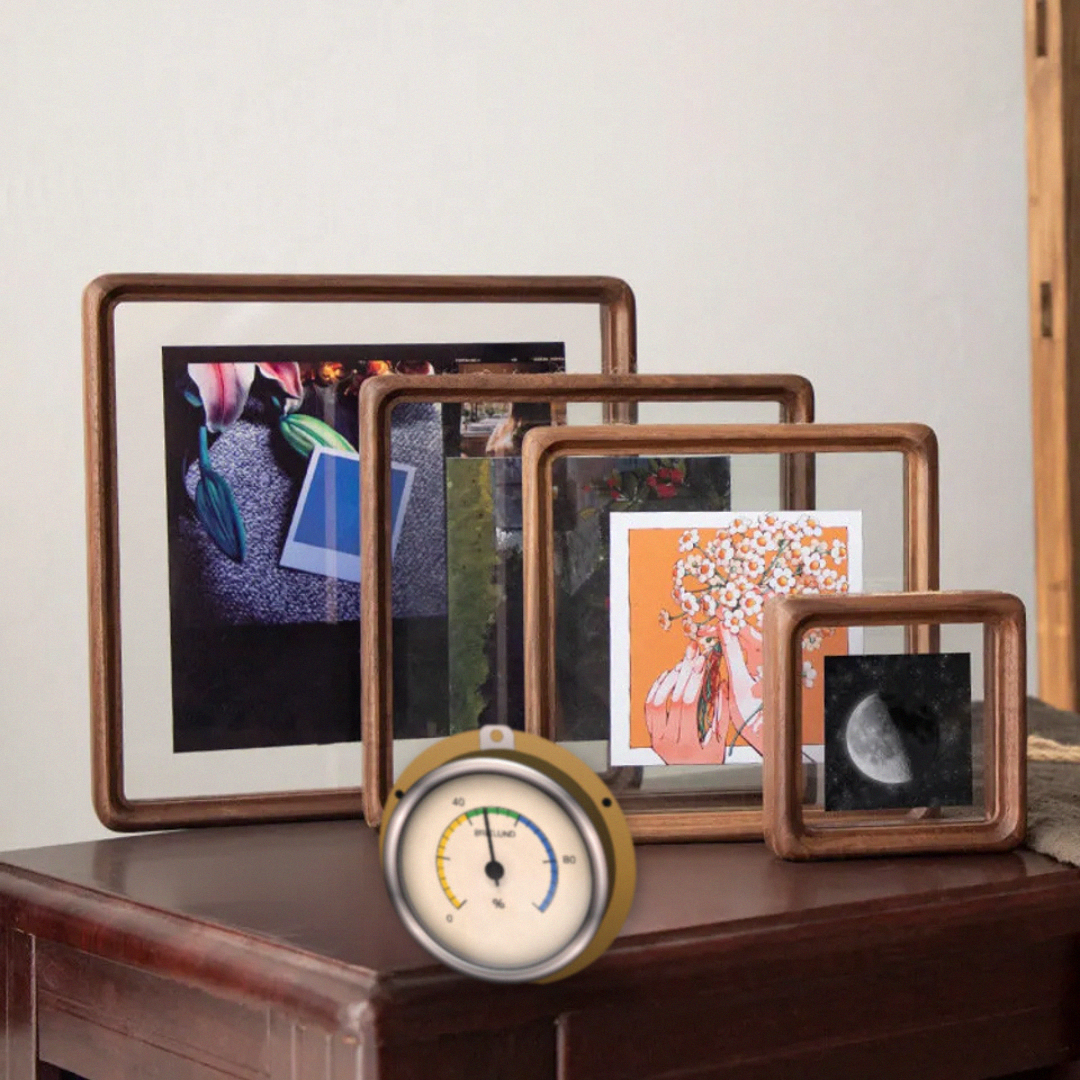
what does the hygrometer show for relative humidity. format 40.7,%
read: 48,%
